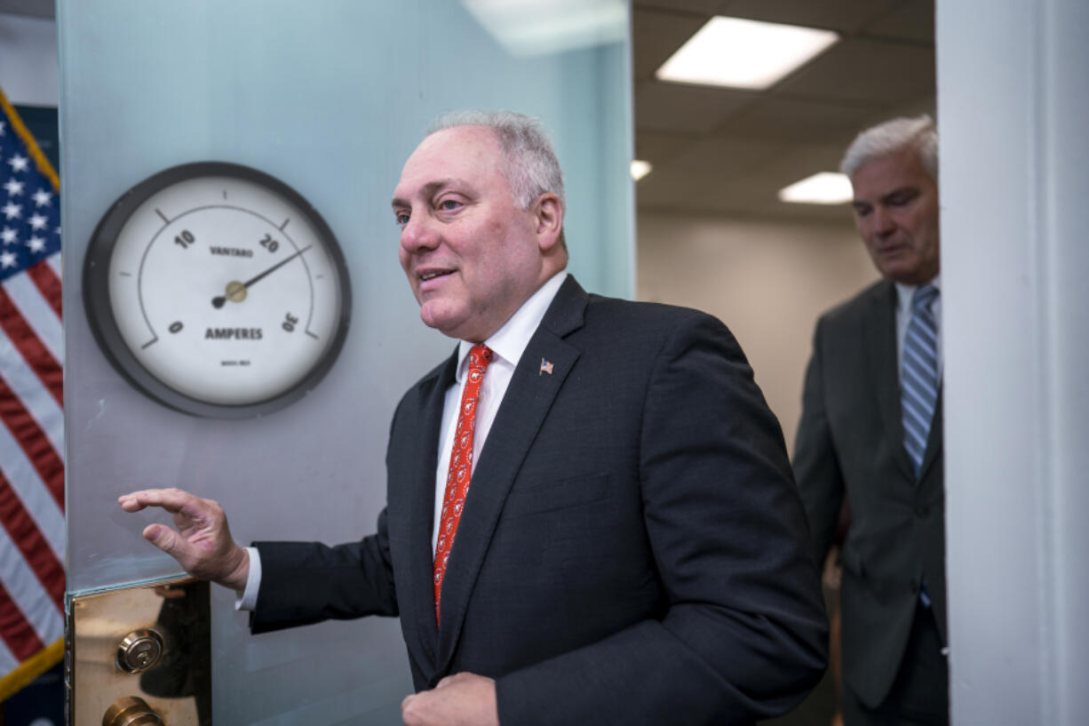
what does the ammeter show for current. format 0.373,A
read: 22.5,A
